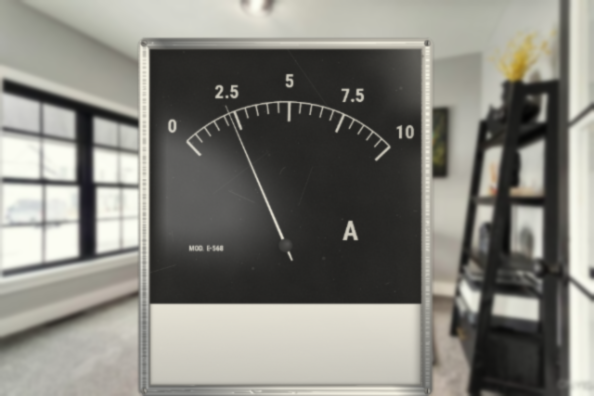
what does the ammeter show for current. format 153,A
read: 2.25,A
